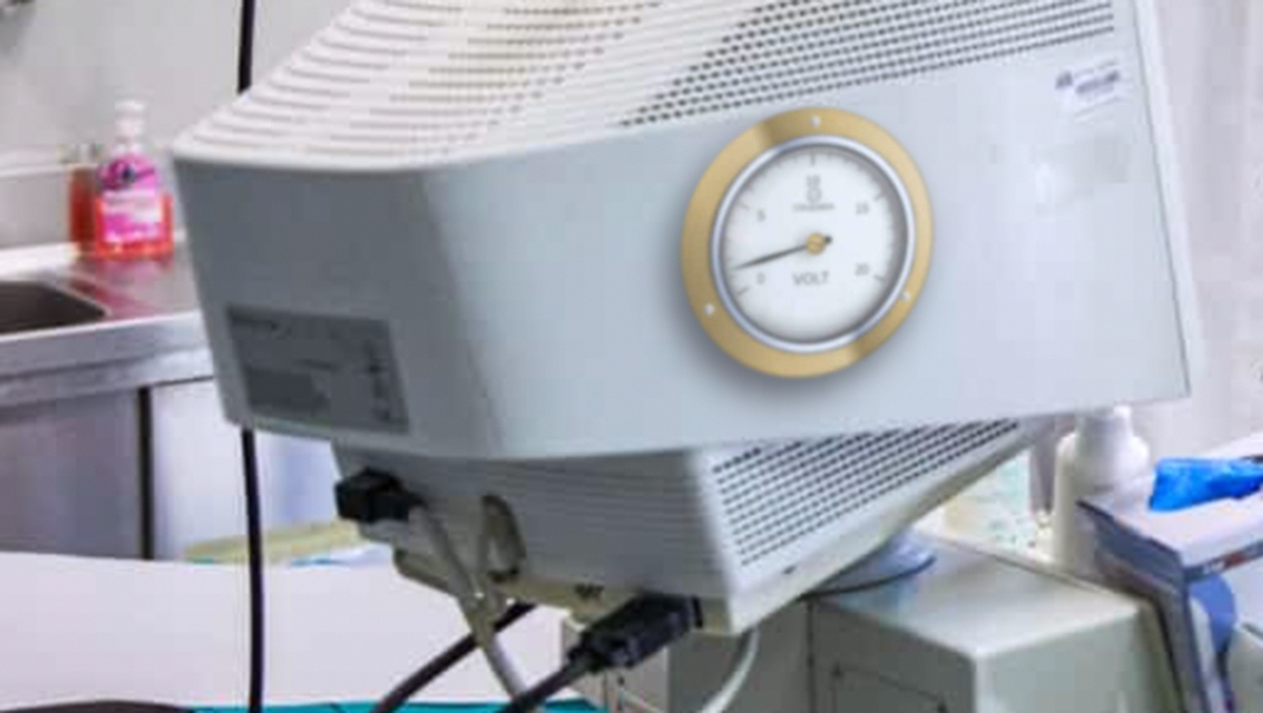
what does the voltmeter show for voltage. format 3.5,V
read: 1.5,V
